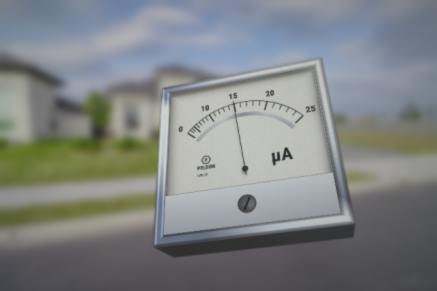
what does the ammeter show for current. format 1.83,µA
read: 15,µA
